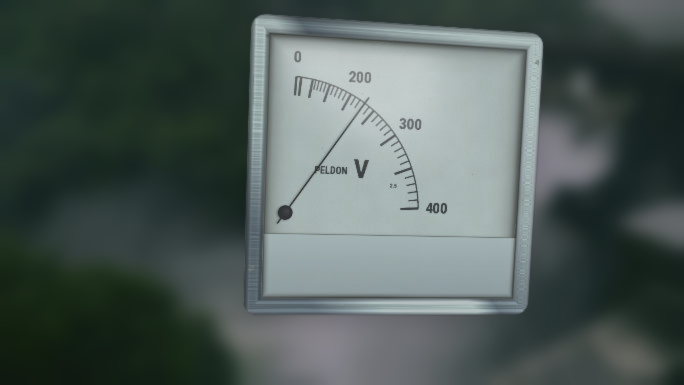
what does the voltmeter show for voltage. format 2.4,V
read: 230,V
